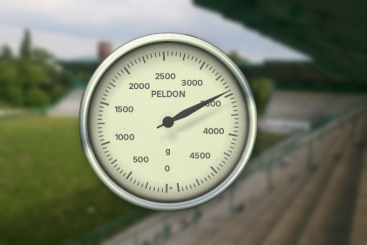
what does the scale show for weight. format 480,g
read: 3450,g
